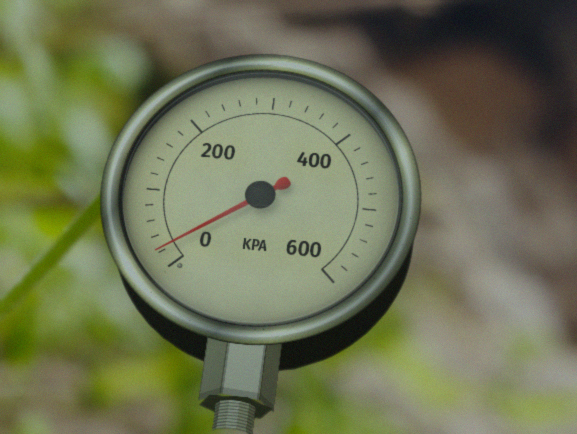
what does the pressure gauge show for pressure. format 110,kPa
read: 20,kPa
